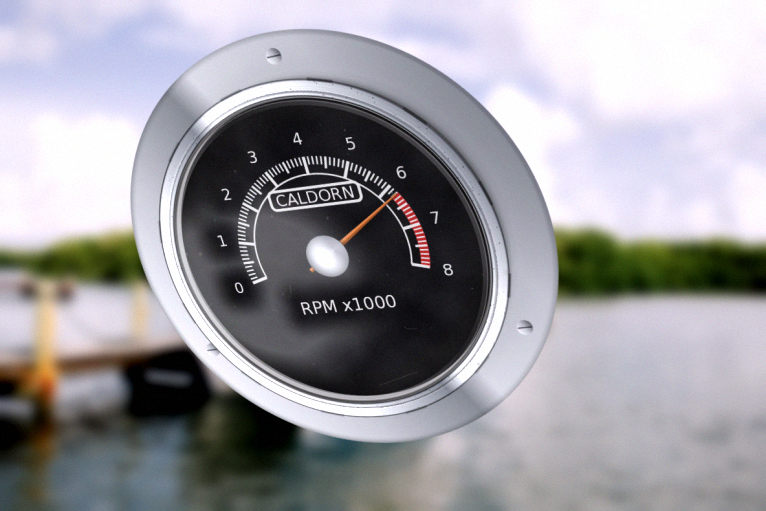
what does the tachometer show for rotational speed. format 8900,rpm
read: 6200,rpm
